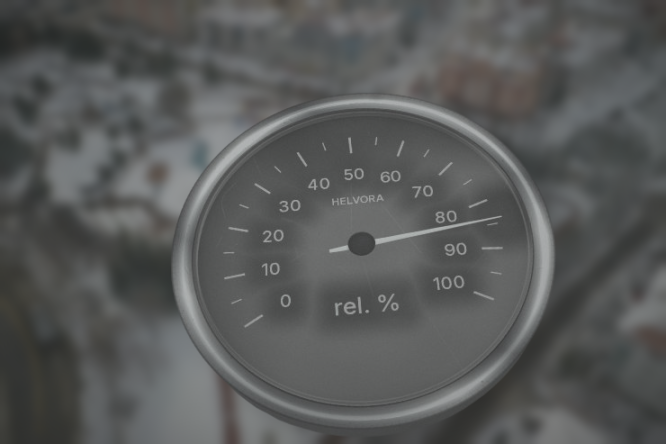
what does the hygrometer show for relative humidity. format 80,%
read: 85,%
